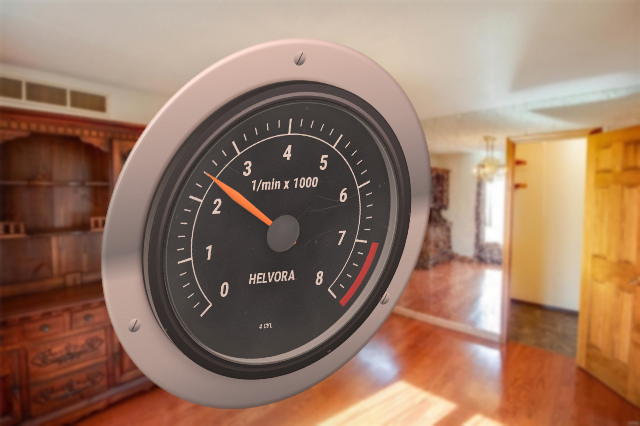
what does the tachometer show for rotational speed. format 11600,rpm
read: 2400,rpm
